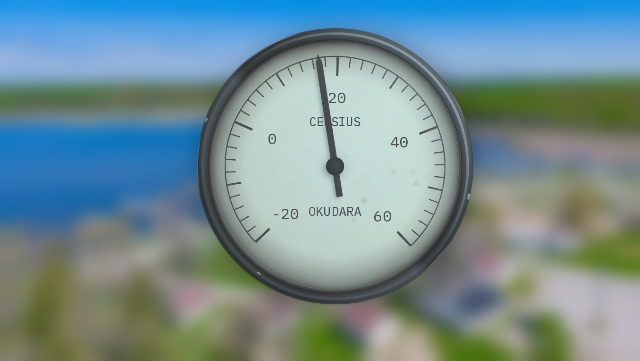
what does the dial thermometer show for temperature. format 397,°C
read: 17,°C
